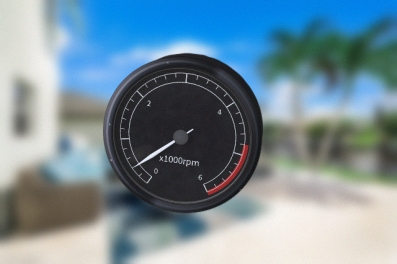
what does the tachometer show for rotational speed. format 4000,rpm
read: 400,rpm
